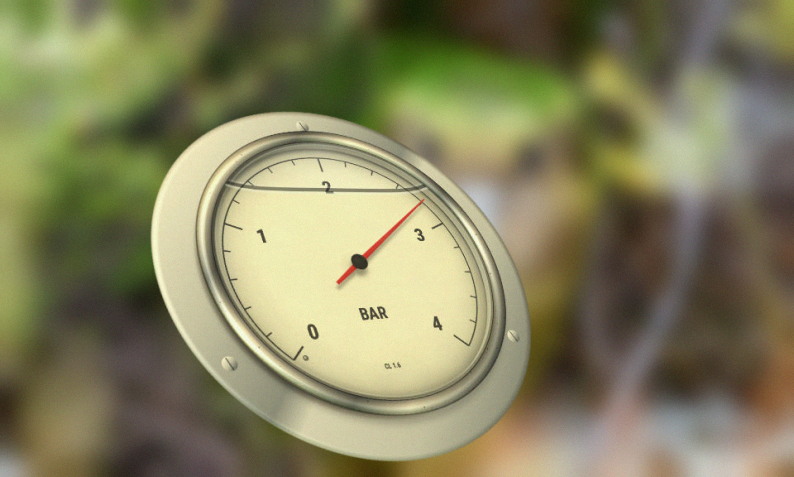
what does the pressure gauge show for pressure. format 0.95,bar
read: 2.8,bar
